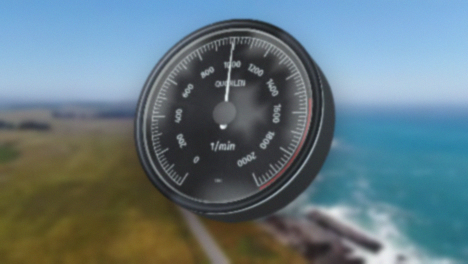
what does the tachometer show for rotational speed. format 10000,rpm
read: 1000,rpm
